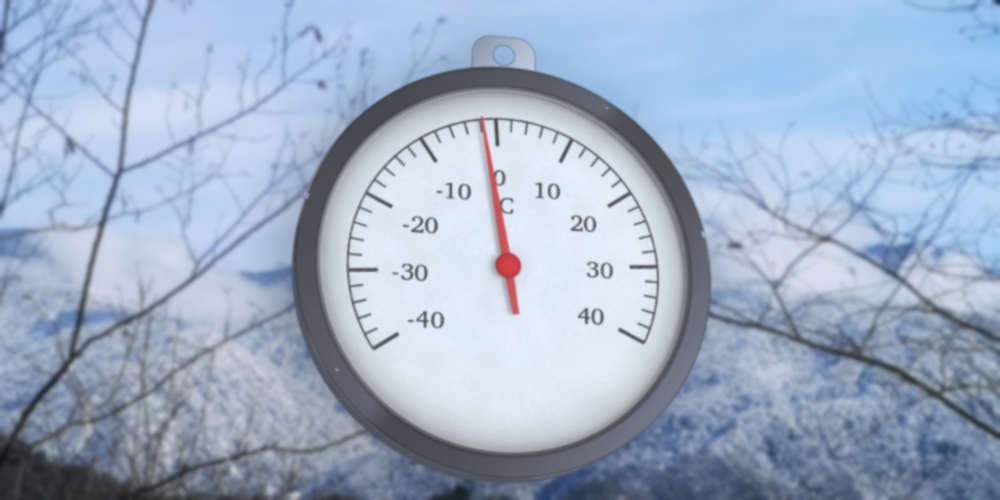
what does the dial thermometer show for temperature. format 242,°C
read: -2,°C
